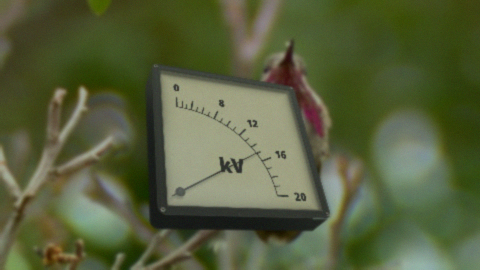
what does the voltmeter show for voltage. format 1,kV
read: 15,kV
